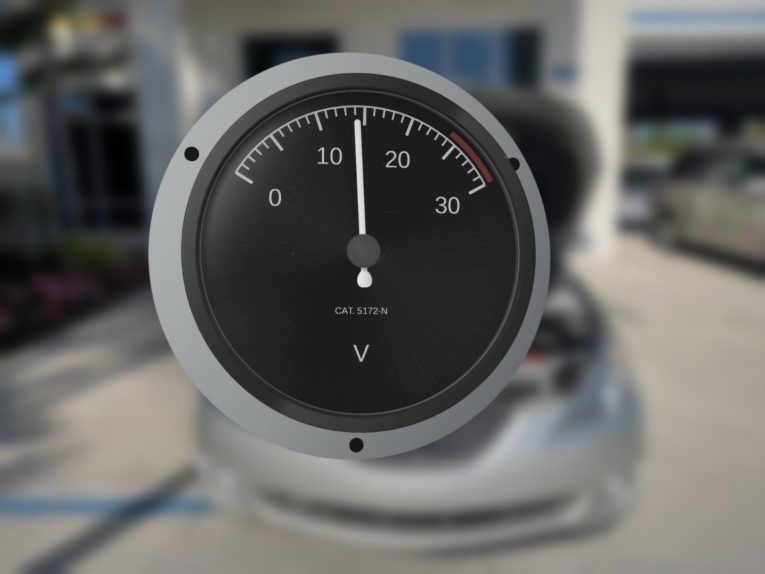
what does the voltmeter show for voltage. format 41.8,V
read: 14,V
